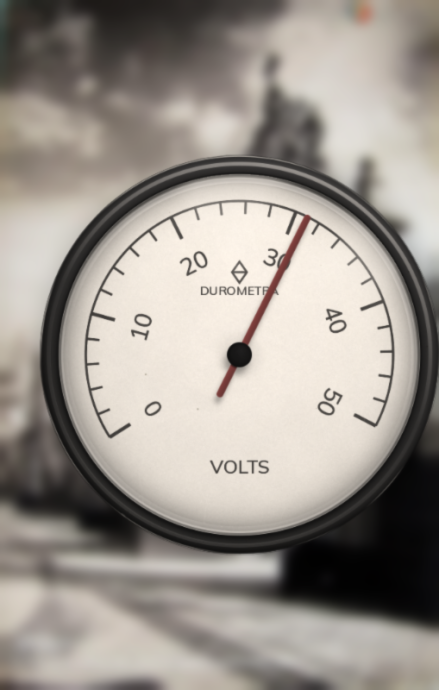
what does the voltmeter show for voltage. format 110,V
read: 31,V
